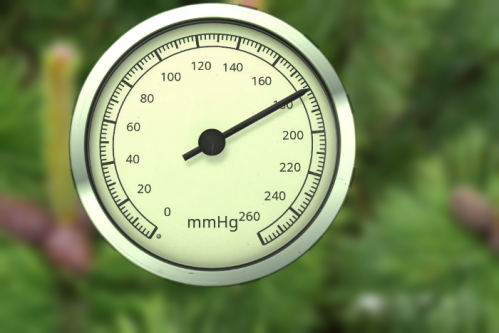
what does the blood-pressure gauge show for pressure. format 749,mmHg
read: 180,mmHg
